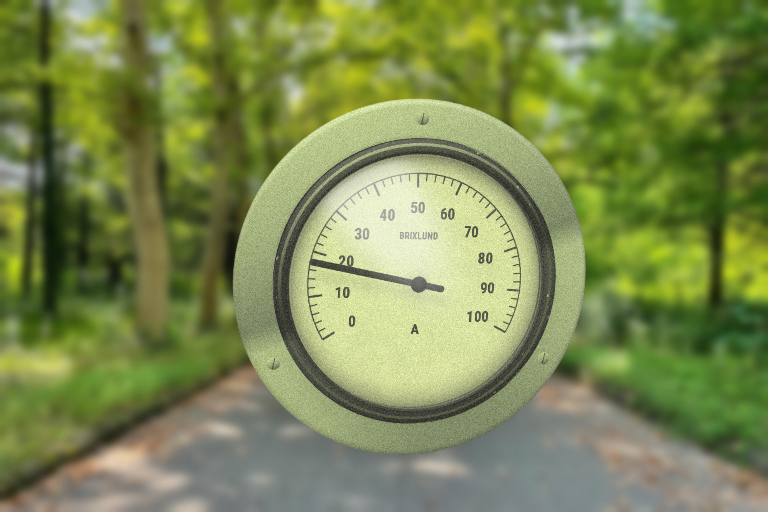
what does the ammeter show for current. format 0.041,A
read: 18,A
